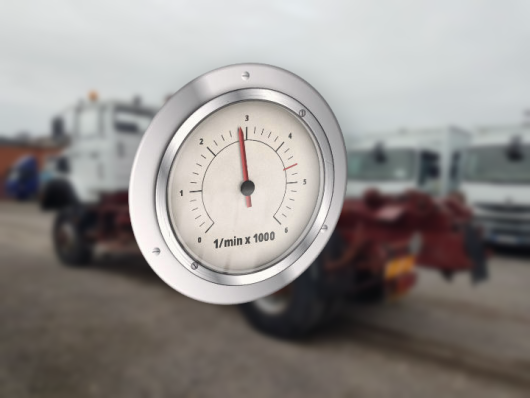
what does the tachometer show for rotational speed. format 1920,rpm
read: 2800,rpm
